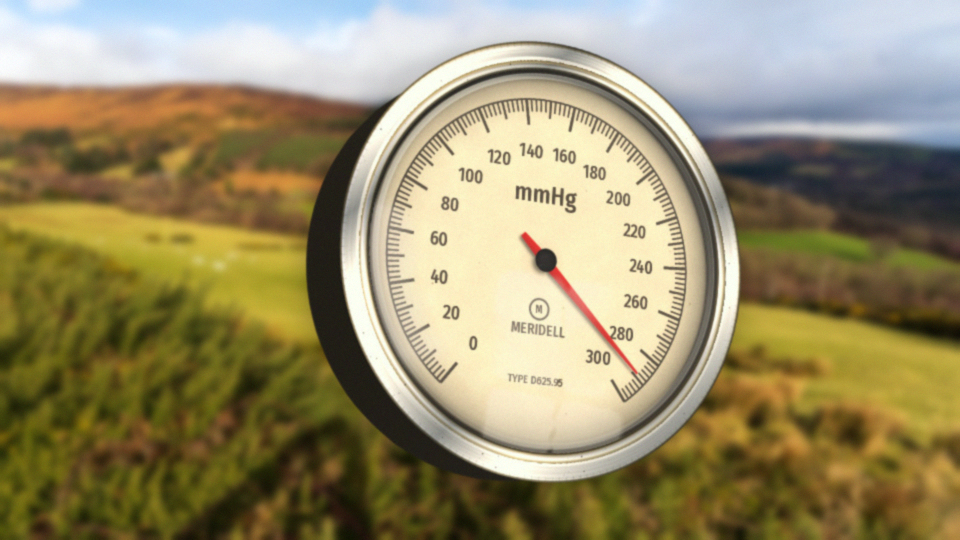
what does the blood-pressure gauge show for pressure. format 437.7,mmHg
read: 290,mmHg
